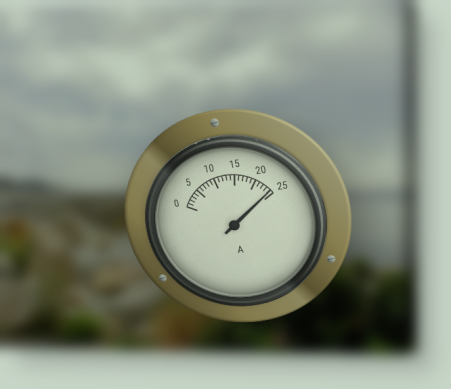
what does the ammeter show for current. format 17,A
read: 24,A
